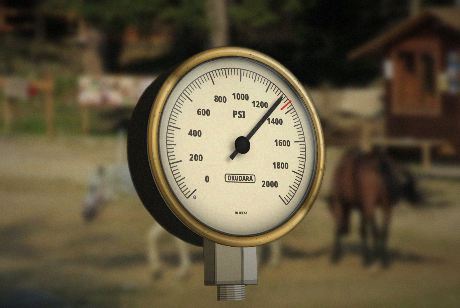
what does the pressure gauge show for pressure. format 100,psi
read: 1300,psi
